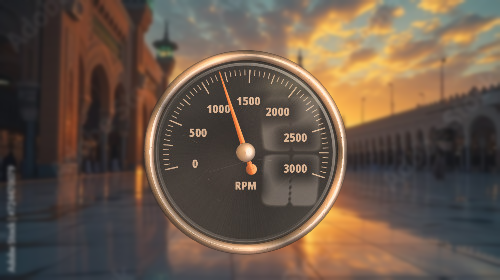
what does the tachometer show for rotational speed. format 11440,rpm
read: 1200,rpm
